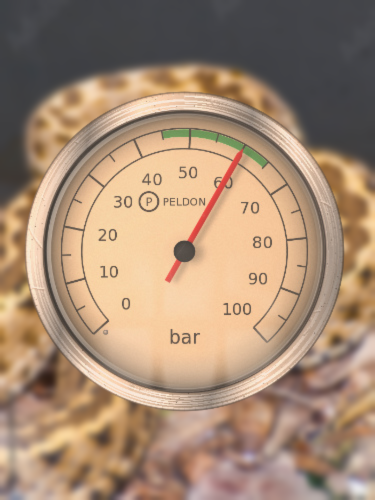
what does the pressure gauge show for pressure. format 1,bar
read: 60,bar
